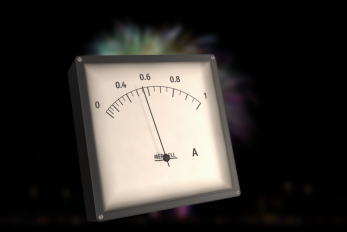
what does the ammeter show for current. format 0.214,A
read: 0.55,A
